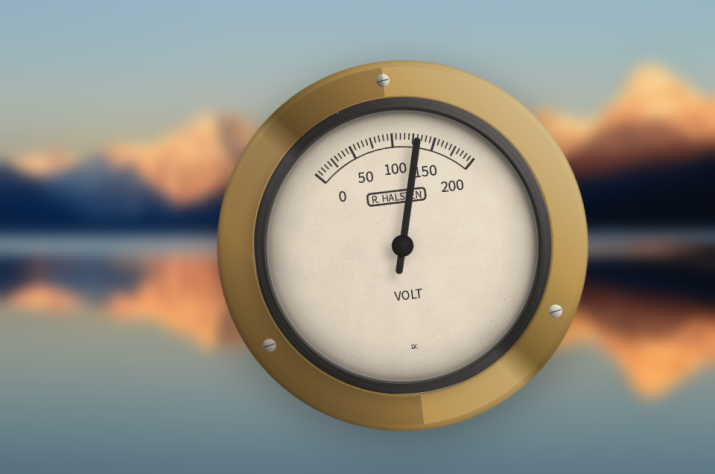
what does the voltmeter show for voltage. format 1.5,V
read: 130,V
